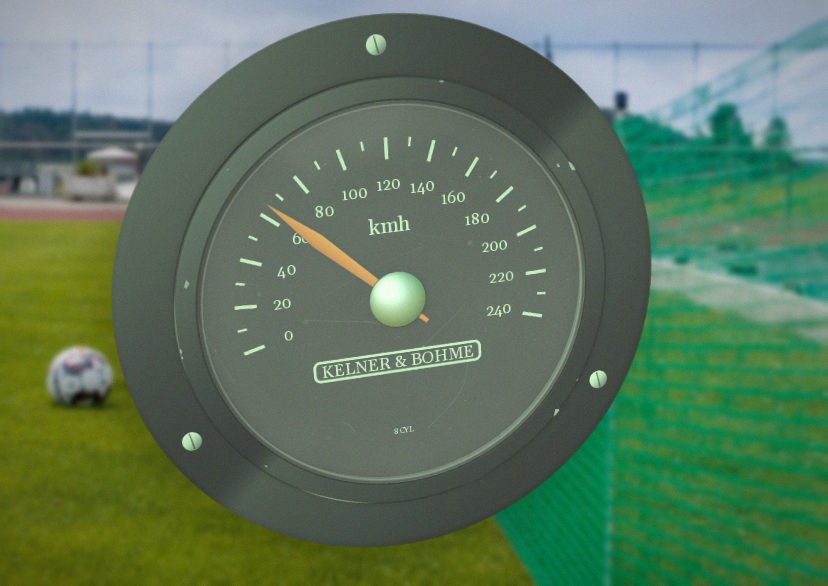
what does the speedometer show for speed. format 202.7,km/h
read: 65,km/h
